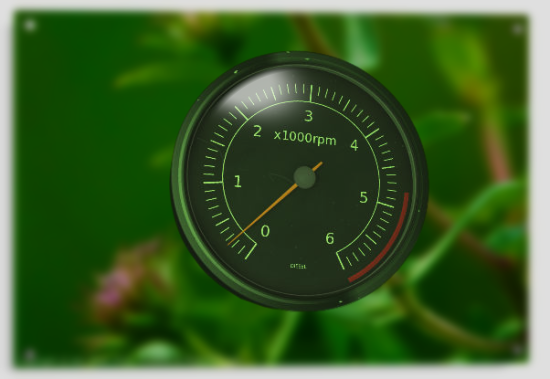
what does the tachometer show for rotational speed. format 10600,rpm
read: 250,rpm
